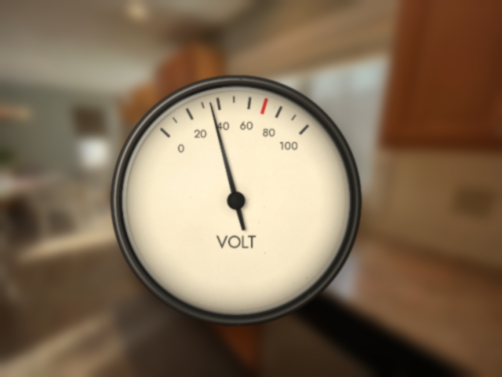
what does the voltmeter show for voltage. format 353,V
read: 35,V
